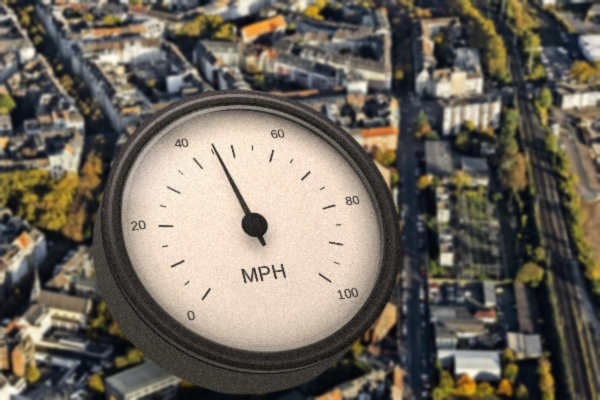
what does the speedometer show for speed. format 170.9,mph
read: 45,mph
